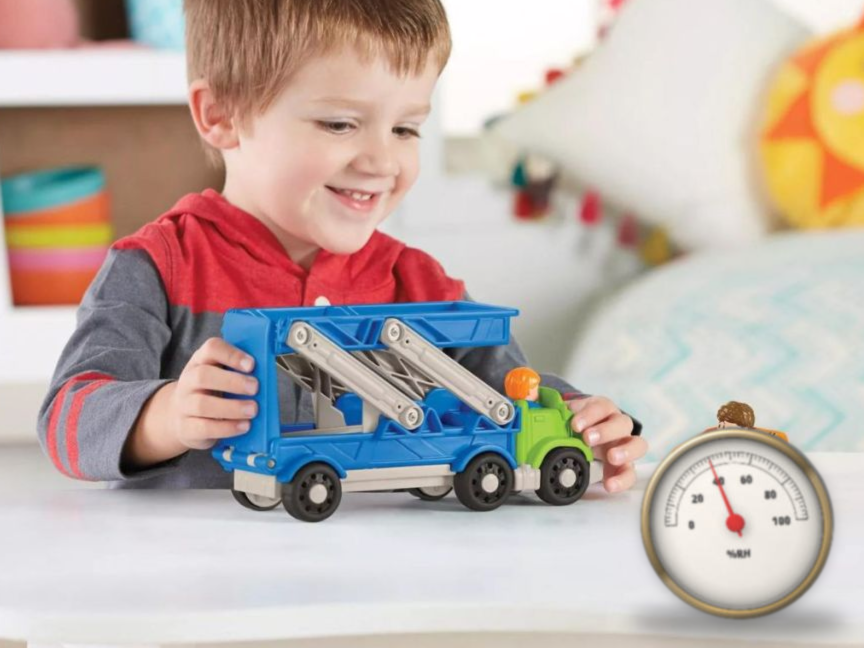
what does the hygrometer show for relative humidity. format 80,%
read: 40,%
